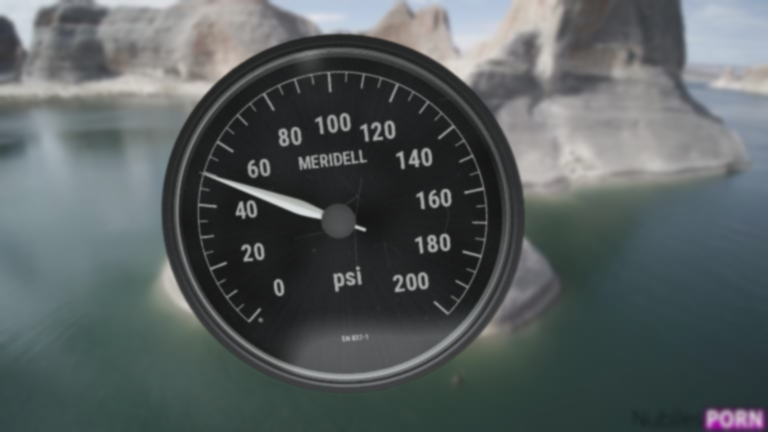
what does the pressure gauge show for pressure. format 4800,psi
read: 50,psi
